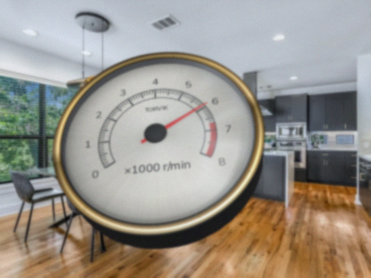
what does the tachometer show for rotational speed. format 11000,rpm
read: 6000,rpm
